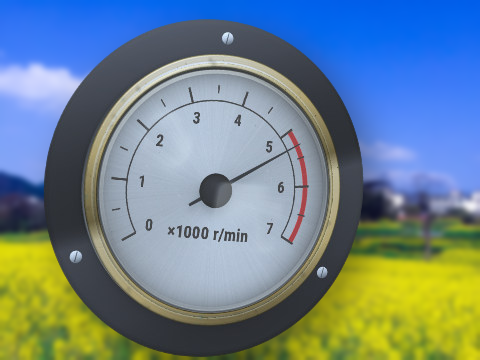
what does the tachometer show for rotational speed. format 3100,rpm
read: 5250,rpm
